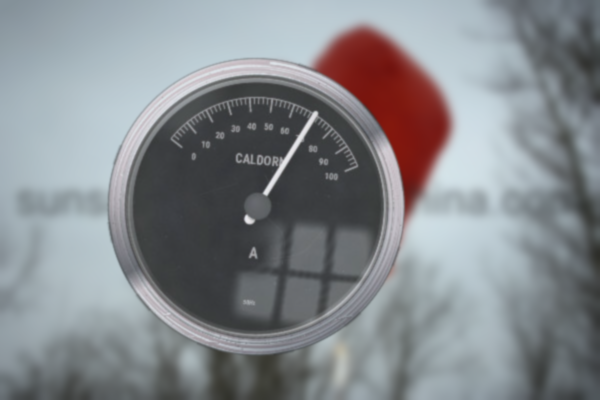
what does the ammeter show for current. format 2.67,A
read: 70,A
